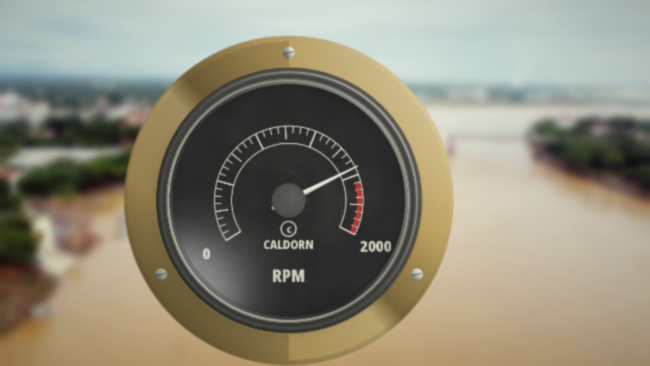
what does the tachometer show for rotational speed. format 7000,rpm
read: 1550,rpm
